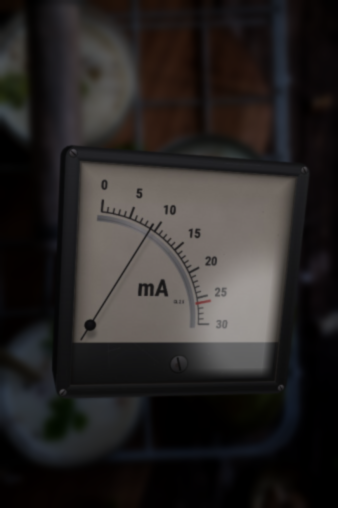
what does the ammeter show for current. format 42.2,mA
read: 9,mA
